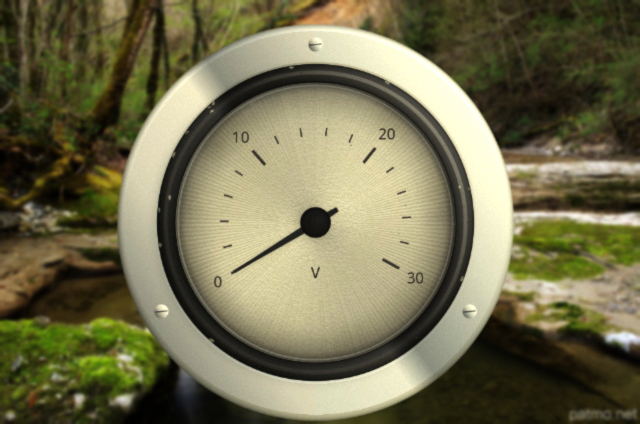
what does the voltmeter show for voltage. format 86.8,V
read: 0,V
